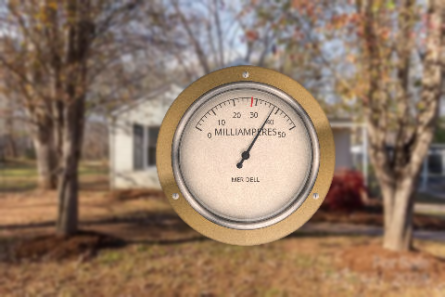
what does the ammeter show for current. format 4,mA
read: 38,mA
